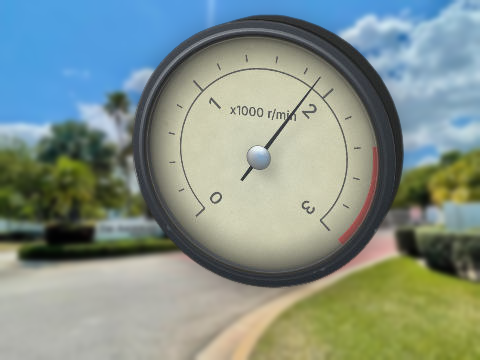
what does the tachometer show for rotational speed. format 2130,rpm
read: 1900,rpm
